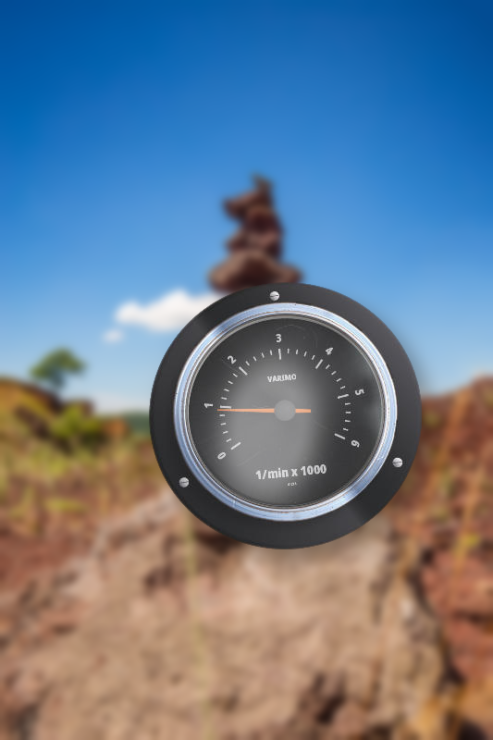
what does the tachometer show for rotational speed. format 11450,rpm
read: 900,rpm
